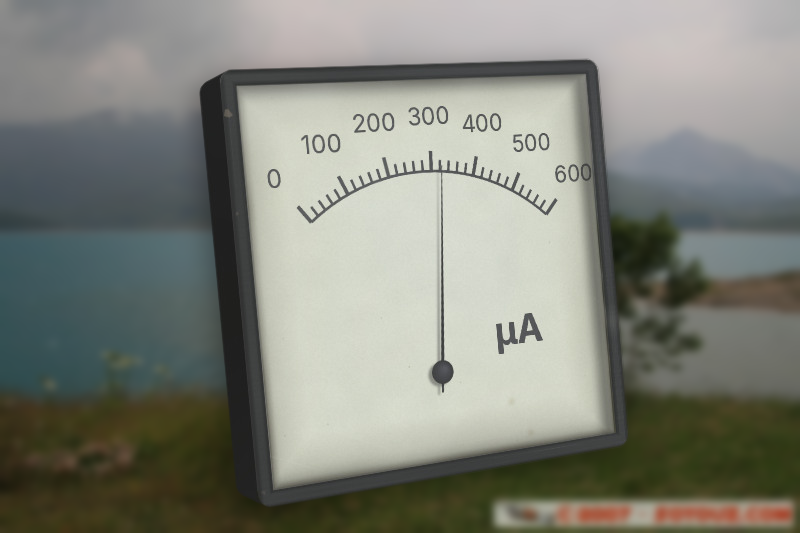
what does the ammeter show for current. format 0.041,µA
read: 320,µA
